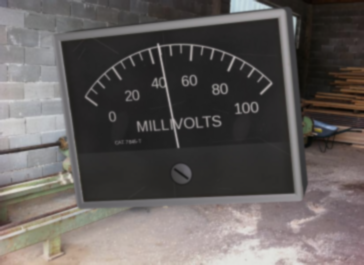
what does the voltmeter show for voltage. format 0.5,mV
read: 45,mV
